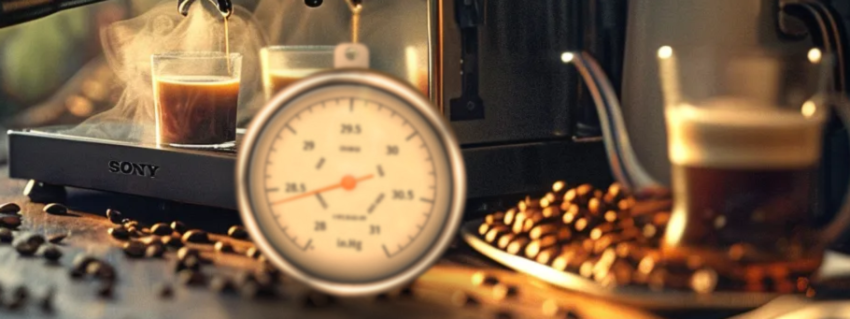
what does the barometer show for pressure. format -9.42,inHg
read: 28.4,inHg
